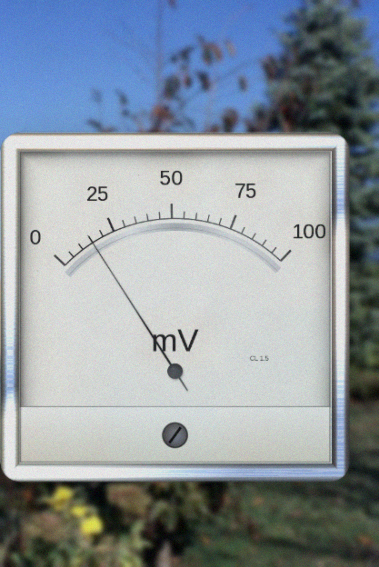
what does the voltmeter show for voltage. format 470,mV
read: 15,mV
